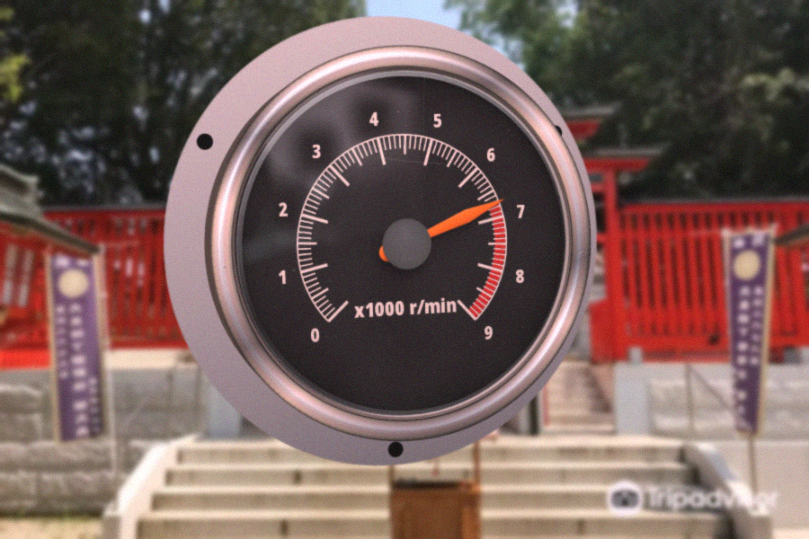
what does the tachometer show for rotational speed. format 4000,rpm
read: 6700,rpm
